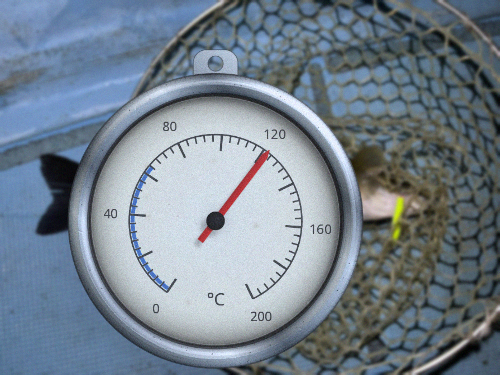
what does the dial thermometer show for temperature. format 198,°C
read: 122,°C
